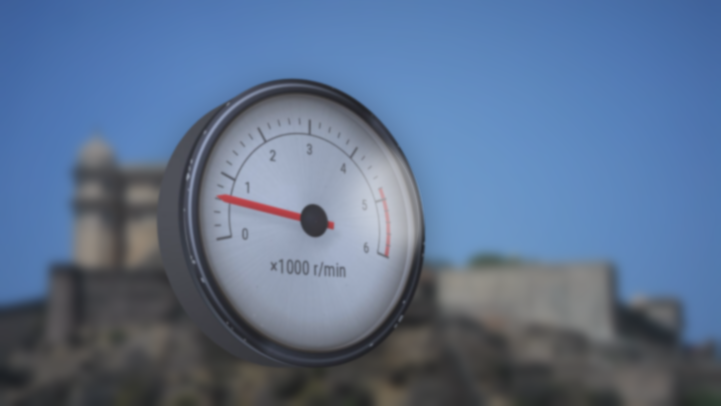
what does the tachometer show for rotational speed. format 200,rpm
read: 600,rpm
